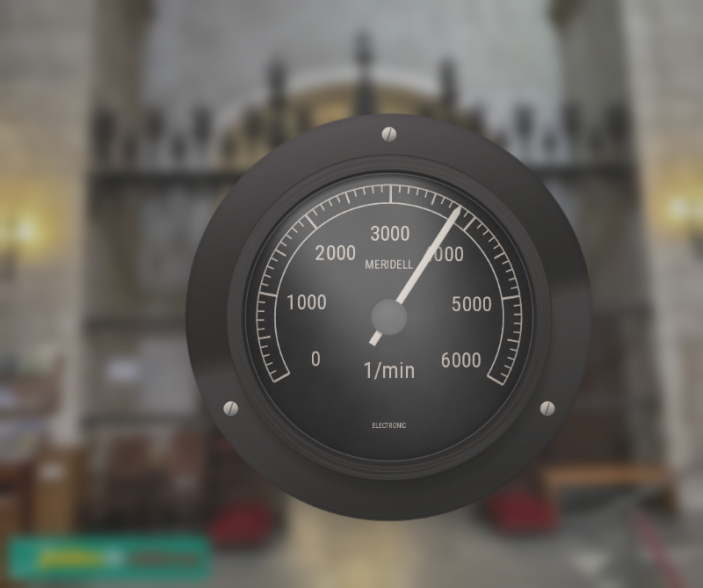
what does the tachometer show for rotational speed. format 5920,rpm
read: 3800,rpm
